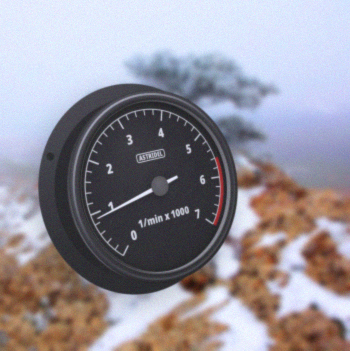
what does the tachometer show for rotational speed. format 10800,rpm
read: 900,rpm
